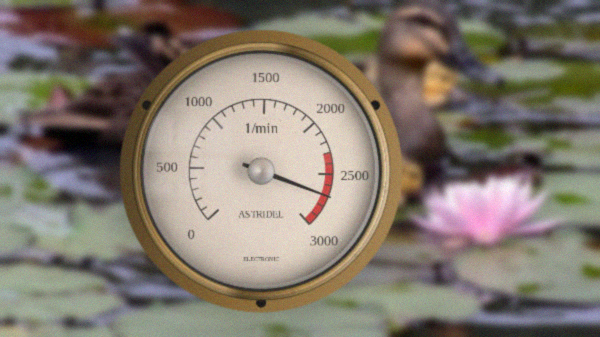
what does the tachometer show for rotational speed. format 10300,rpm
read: 2700,rpm
